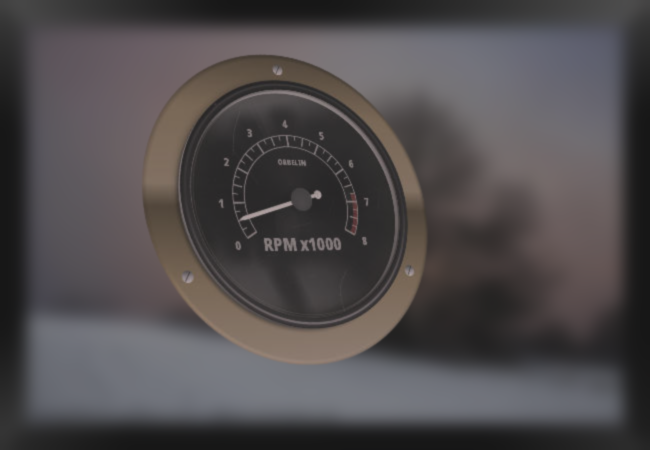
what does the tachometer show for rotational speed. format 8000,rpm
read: 500,rpm
